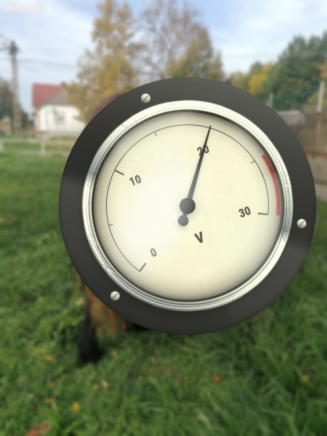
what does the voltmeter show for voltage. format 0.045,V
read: 20,V
